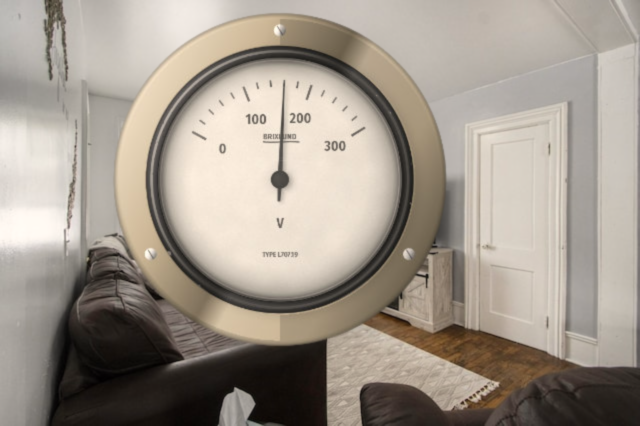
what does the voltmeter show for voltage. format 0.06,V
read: 160,V
